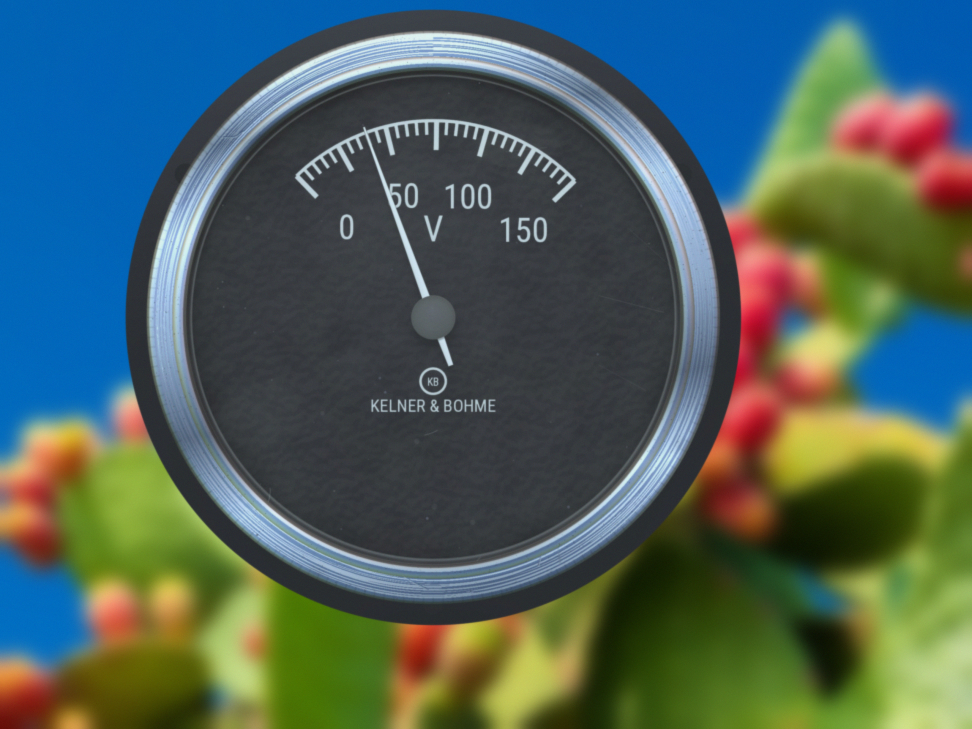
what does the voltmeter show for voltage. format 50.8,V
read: 40,V
